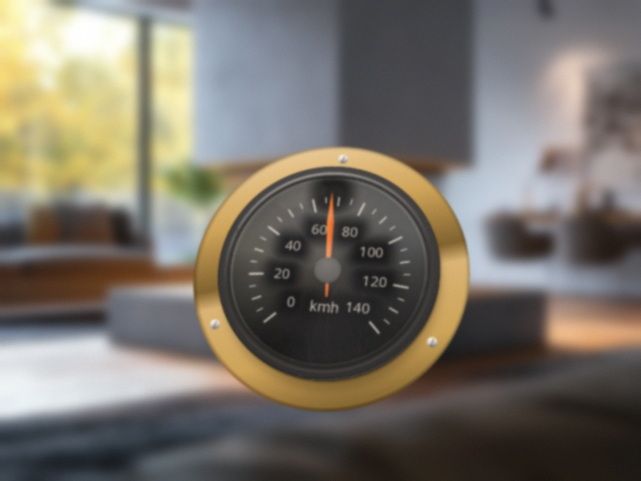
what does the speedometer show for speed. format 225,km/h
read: 67.5,km/h
